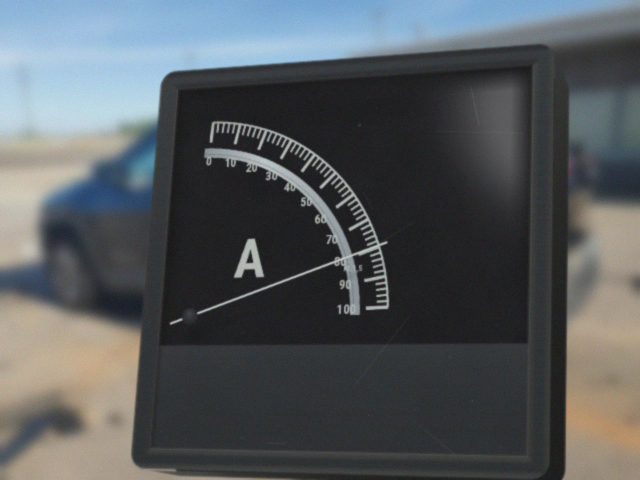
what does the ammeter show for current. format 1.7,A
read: 80,A
